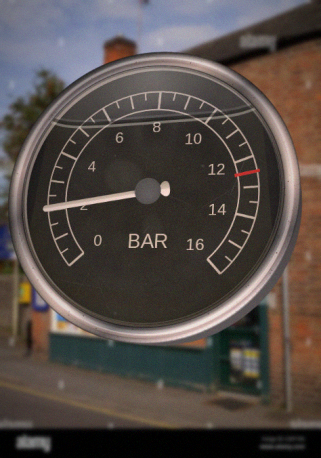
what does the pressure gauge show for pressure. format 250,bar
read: 2,bar
